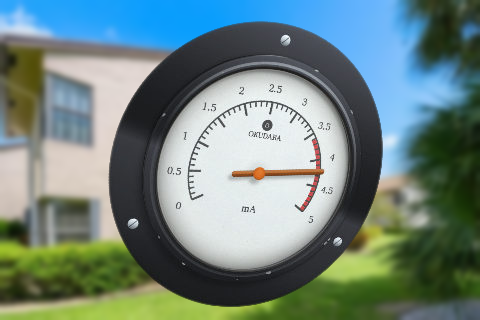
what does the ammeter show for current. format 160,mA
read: 4.2,mA
